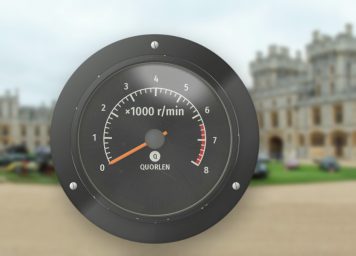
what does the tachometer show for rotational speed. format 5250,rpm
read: 0,rpm
